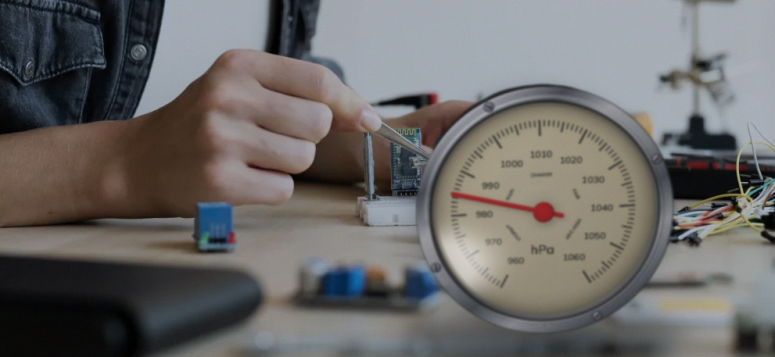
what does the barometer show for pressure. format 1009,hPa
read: 985,hPa
